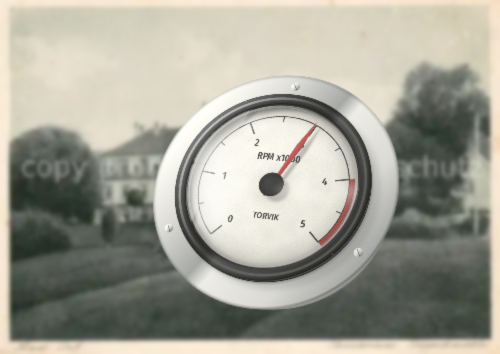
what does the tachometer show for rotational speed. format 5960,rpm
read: 3000,rpm
